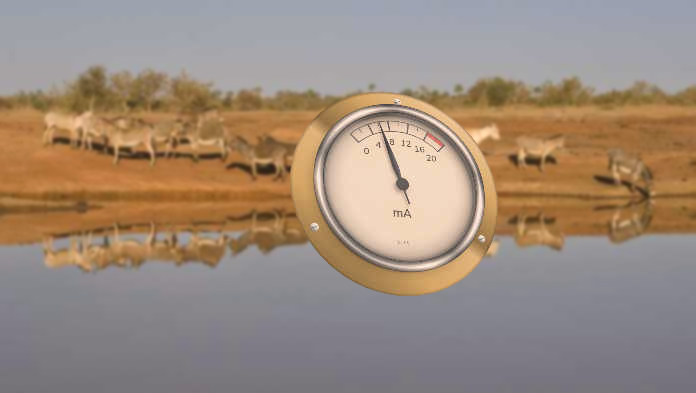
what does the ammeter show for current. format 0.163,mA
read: 6,mA
